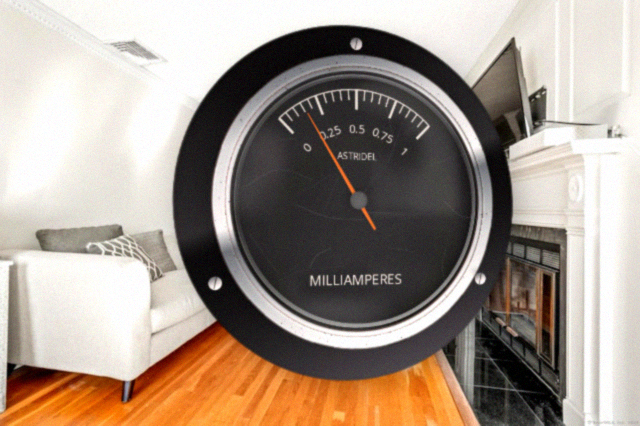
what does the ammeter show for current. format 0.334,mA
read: 0.15,mA
